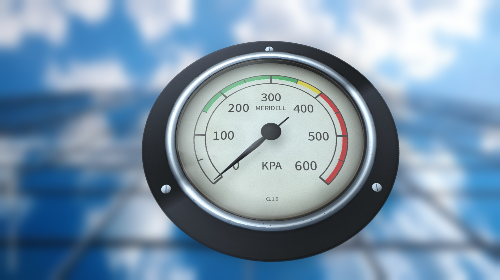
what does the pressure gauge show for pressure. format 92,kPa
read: 0,kPa
